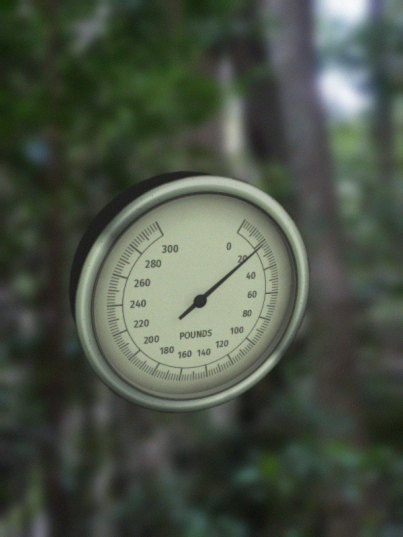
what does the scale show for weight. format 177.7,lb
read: 20,lb
